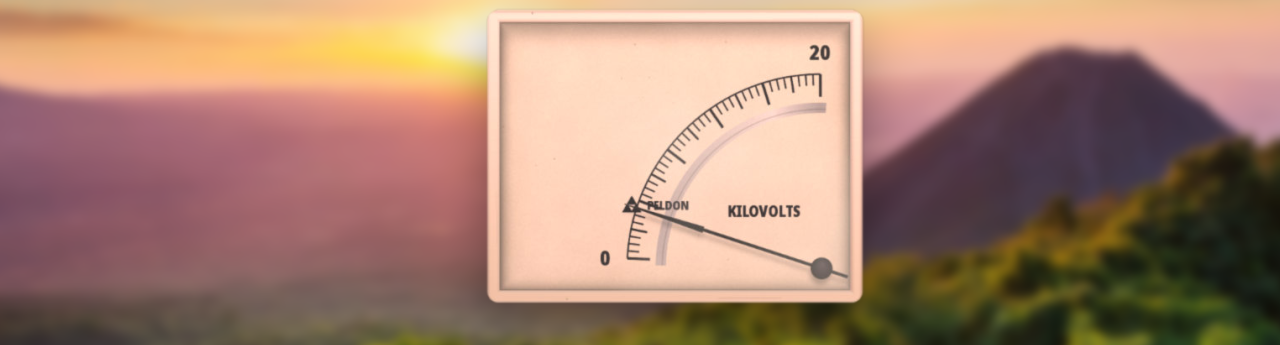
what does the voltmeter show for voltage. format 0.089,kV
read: 3.5,kV
